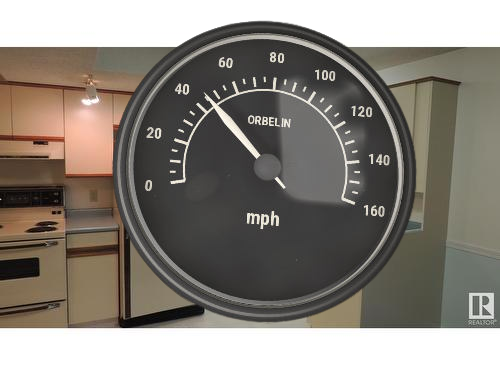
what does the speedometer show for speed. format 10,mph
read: 45,mph
